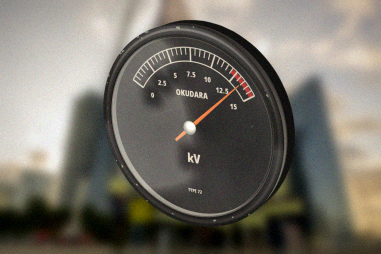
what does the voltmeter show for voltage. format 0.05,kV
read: 13.5,kV
